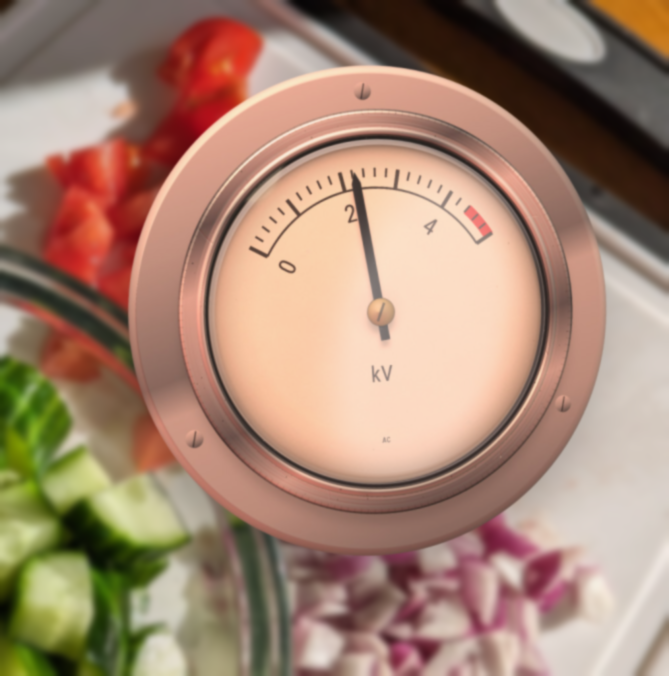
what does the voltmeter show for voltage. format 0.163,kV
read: 2.2,kV
